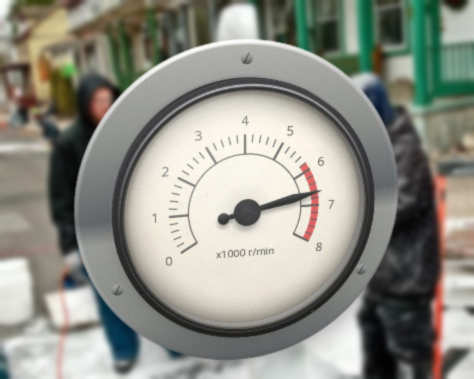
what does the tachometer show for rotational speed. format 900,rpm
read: 6600,rpm
